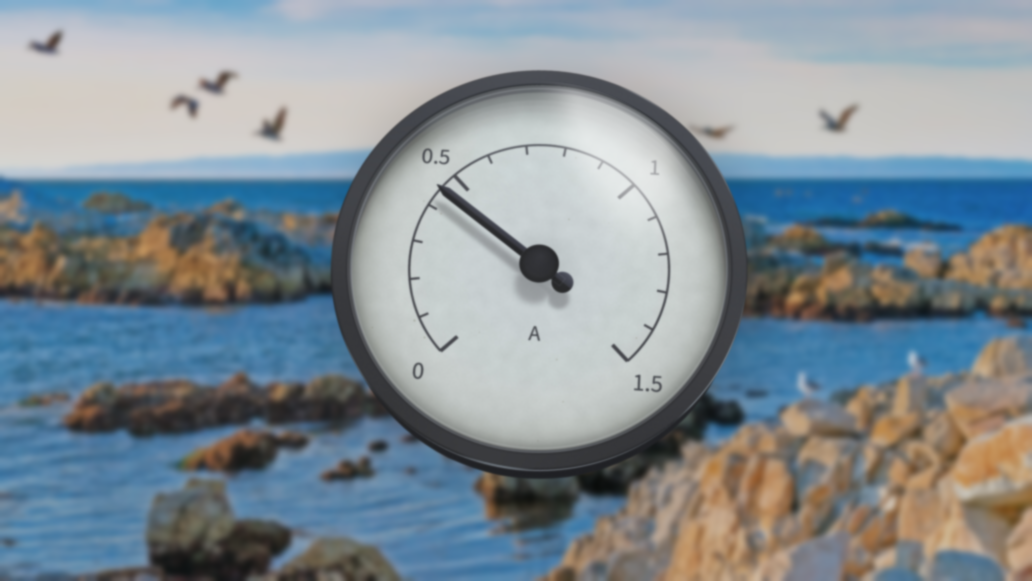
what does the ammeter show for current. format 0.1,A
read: 0.45,A
